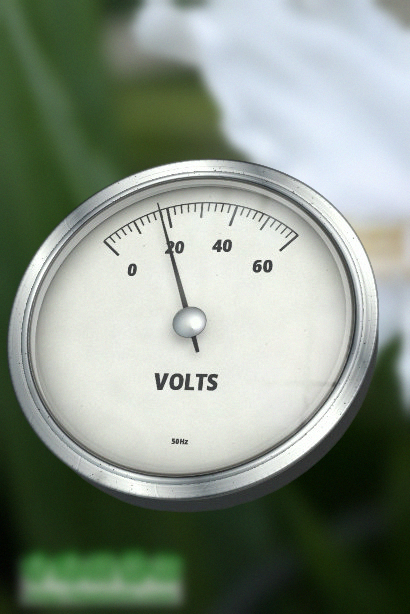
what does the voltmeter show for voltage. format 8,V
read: 18,V
